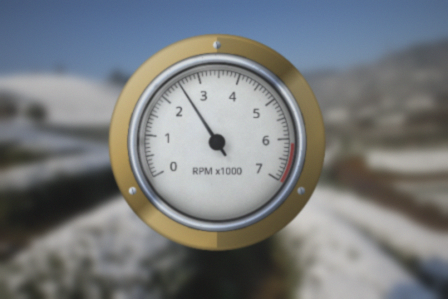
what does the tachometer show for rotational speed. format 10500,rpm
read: 2500,rpm
